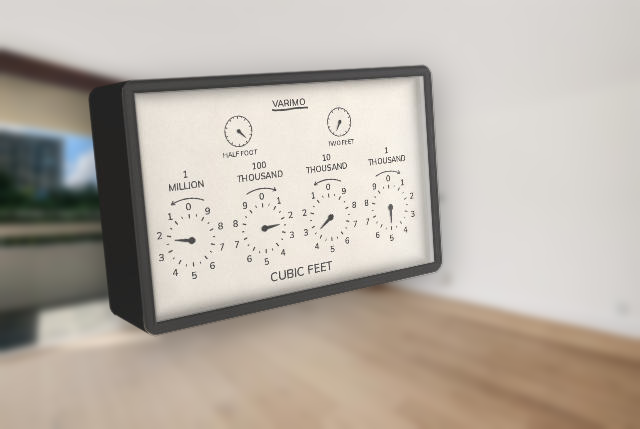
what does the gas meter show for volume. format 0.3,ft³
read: 223500,ft³
